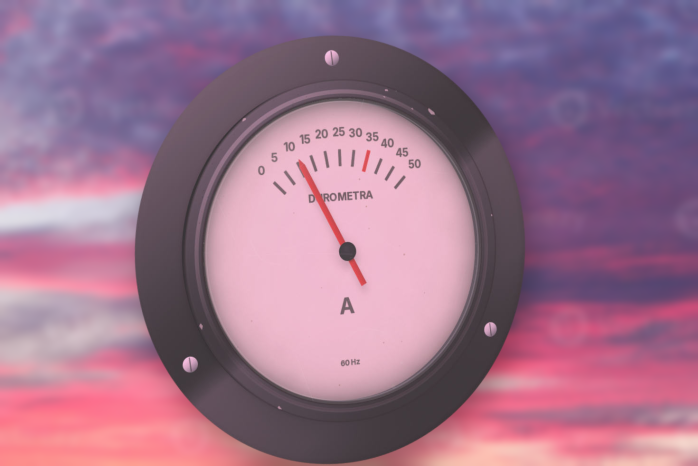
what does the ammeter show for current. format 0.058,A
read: 10,A
